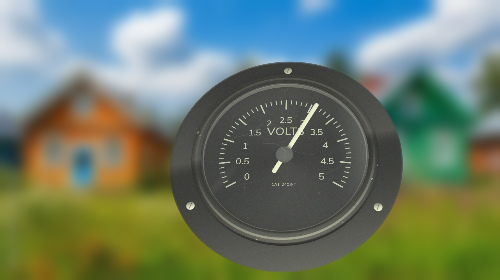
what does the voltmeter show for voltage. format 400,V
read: 3.1,V
